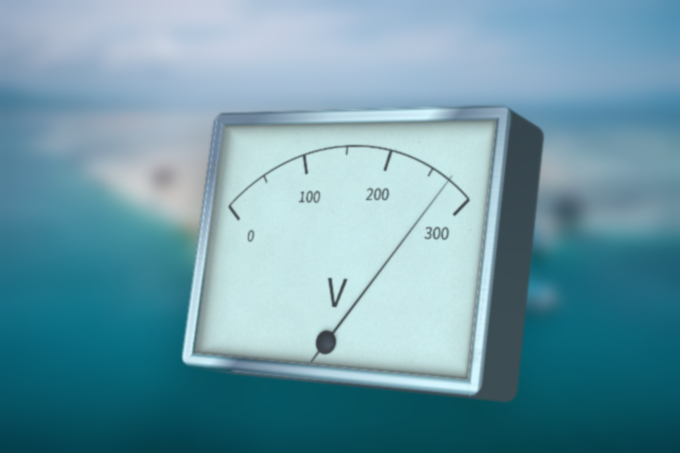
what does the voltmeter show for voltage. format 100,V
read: 275,V
